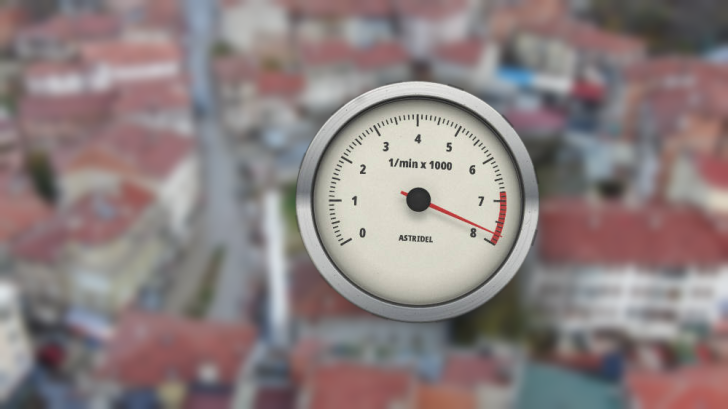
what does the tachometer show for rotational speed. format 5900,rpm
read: 7800,rpm
